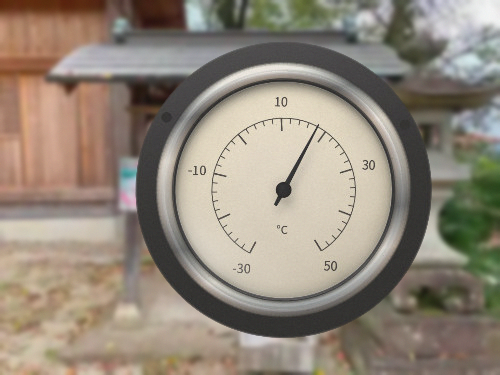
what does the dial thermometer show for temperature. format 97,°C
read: 18,°C
